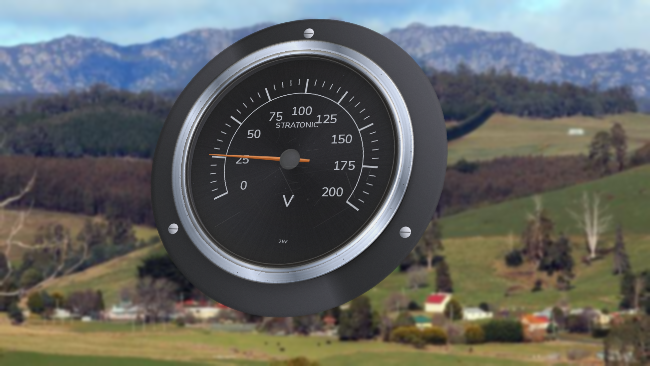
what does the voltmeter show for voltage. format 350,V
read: 25,V
